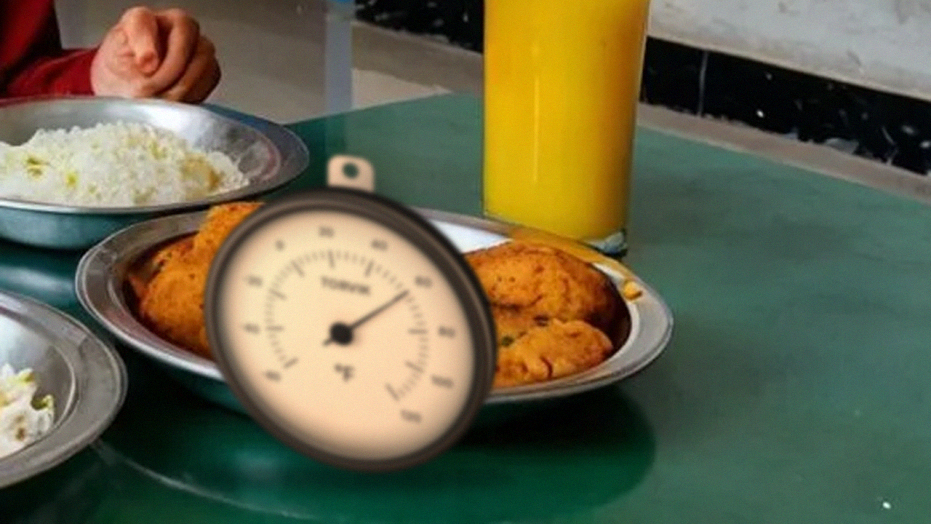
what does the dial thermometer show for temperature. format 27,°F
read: 60,°F
